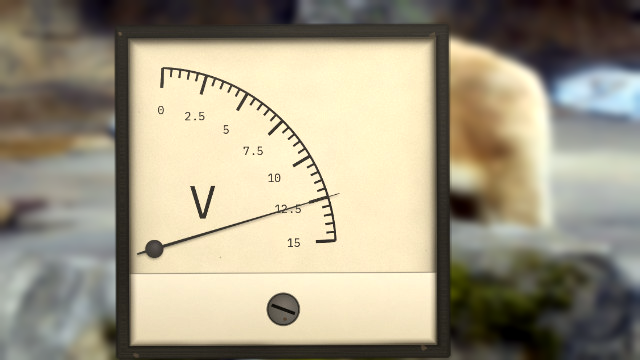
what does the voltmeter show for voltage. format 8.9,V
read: 12.5,V
